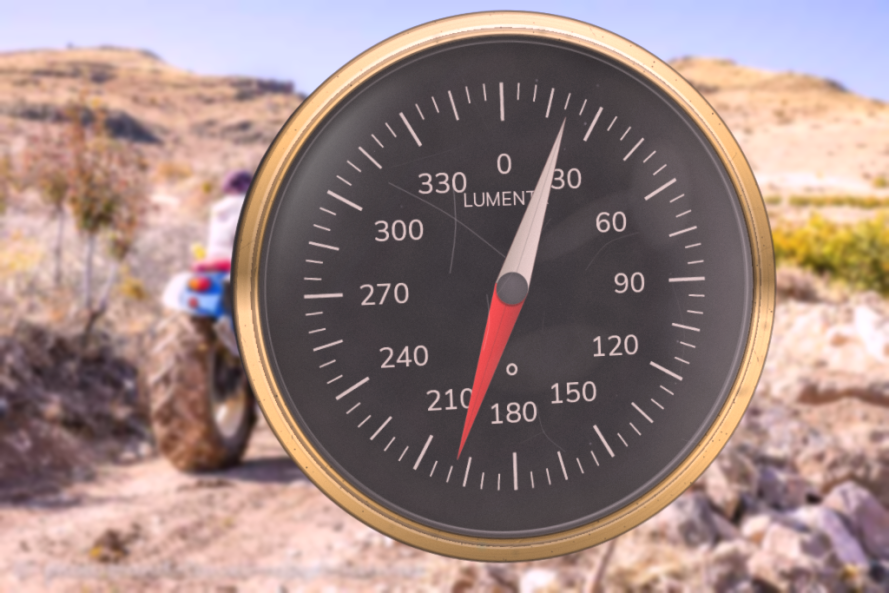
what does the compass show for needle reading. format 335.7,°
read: 200,°
